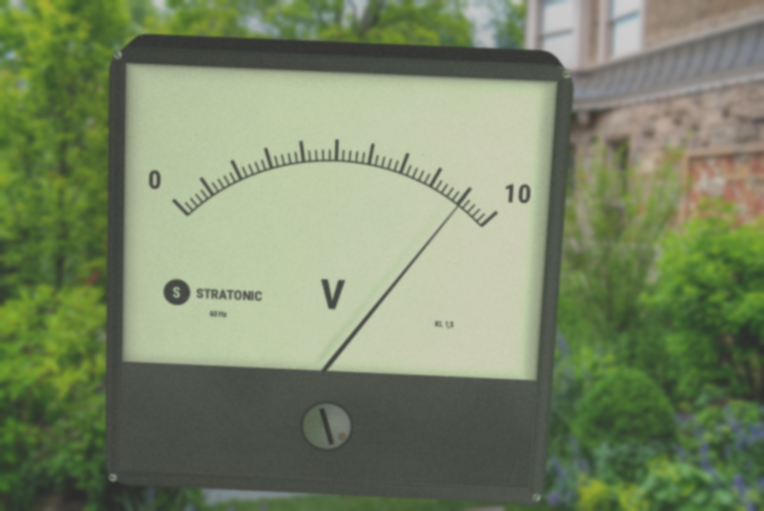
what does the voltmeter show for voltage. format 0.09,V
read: 9,V
